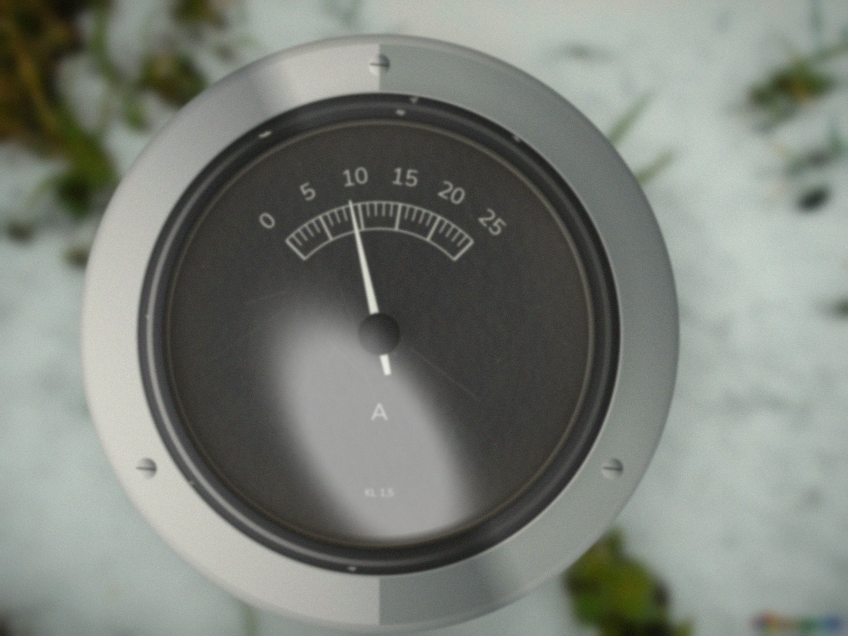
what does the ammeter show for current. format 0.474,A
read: 9,A
